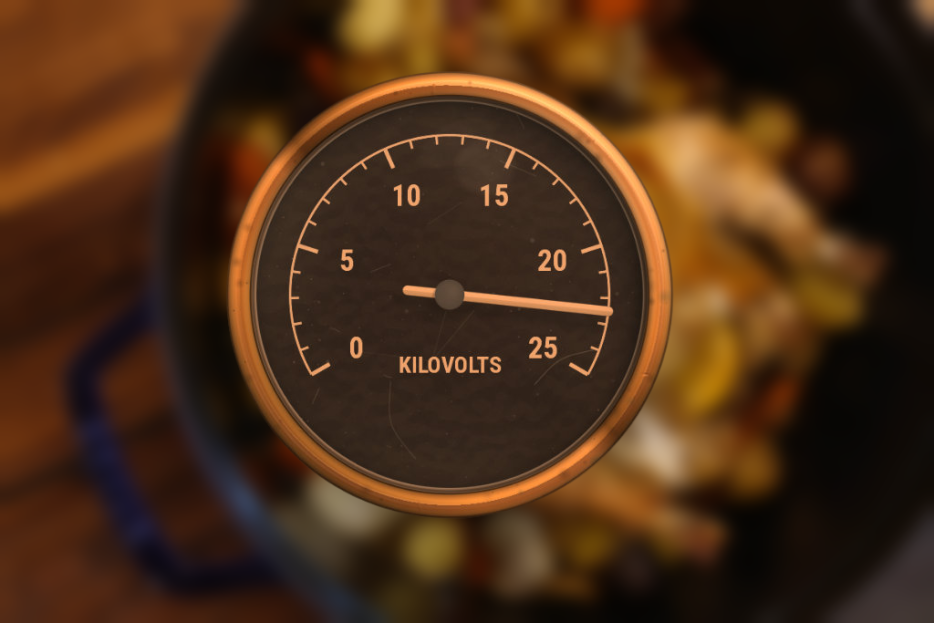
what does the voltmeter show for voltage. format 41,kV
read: 22.5,kV
